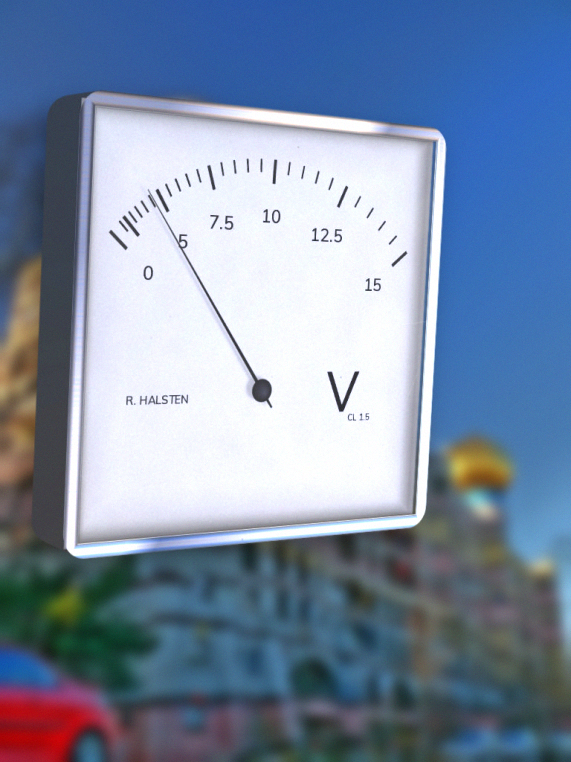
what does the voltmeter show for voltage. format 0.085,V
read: 4.5,V
